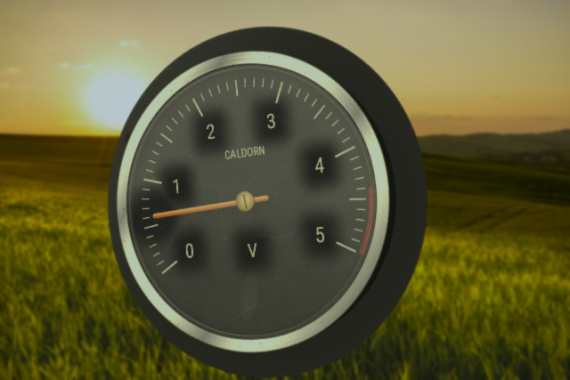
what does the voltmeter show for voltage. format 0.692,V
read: 0.6,V
